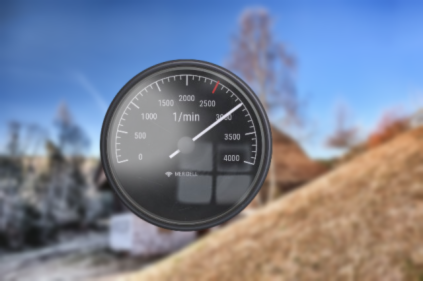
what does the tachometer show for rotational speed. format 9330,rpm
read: 3000,rpm
